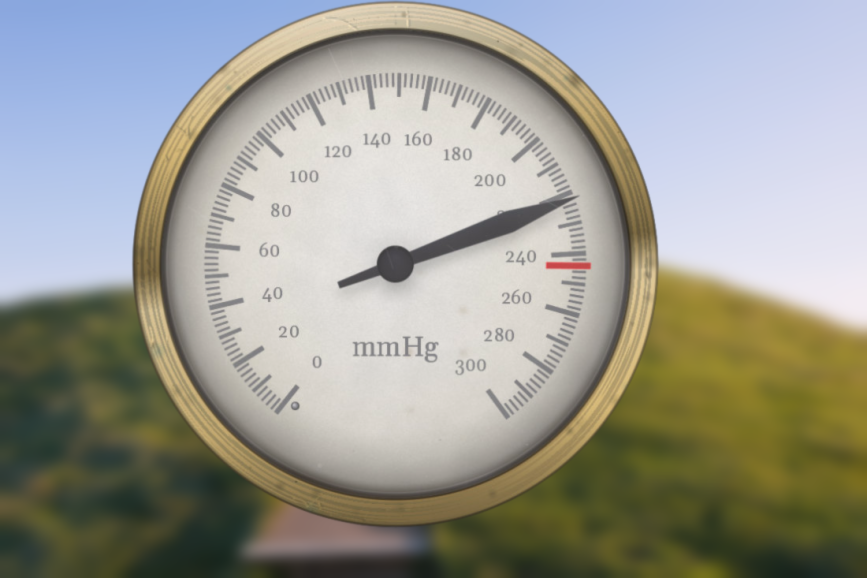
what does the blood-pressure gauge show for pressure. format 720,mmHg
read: 222,mmHg
